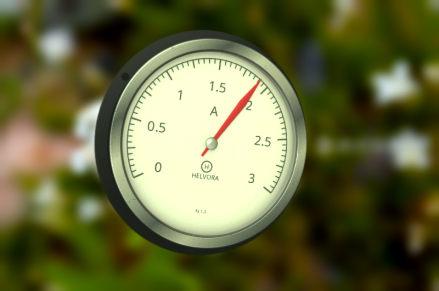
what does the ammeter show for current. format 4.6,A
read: 1.9,A
